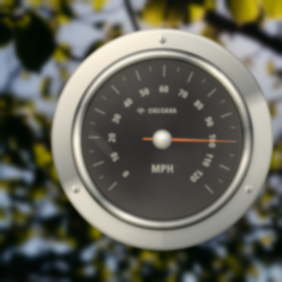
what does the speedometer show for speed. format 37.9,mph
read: 100,mph
